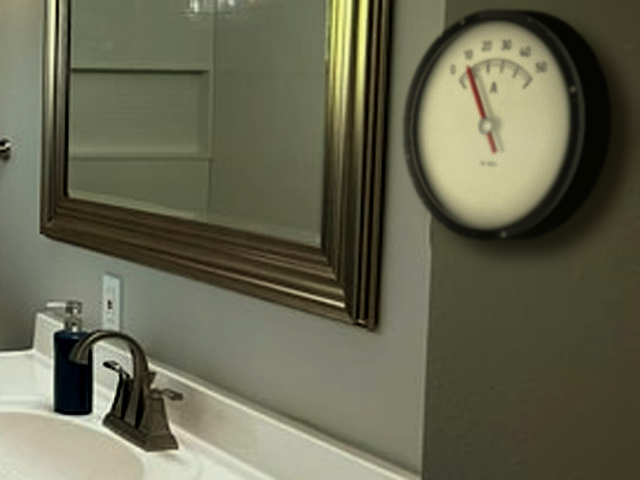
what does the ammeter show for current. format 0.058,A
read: 10,A
